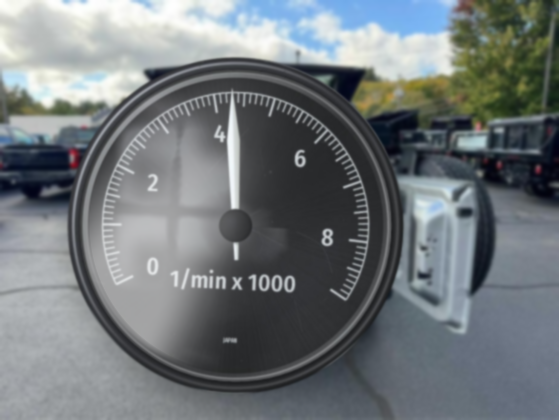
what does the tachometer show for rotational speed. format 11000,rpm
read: 4300,rpm
